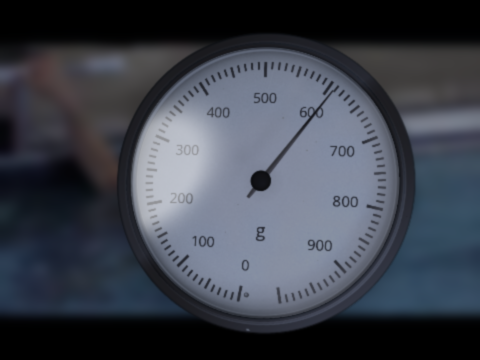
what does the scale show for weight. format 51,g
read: 610,g
